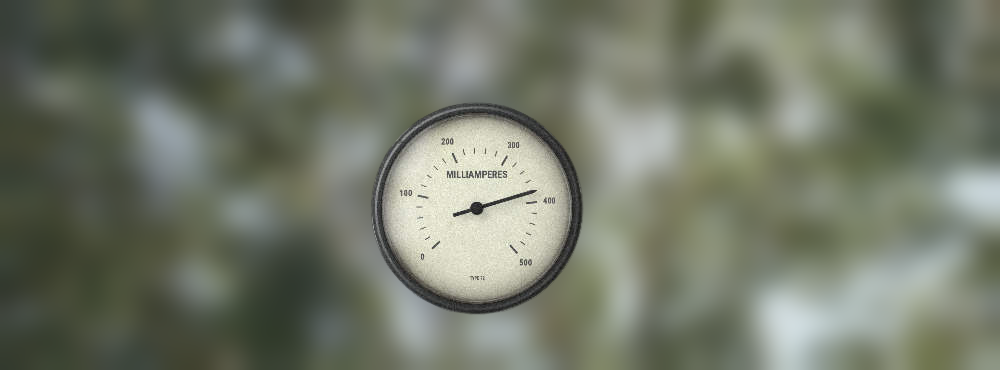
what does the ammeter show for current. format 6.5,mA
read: 380,mA
